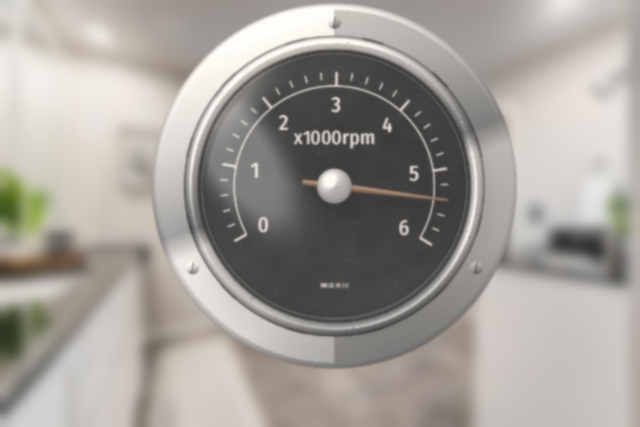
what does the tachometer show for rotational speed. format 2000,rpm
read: 5400,rpm
